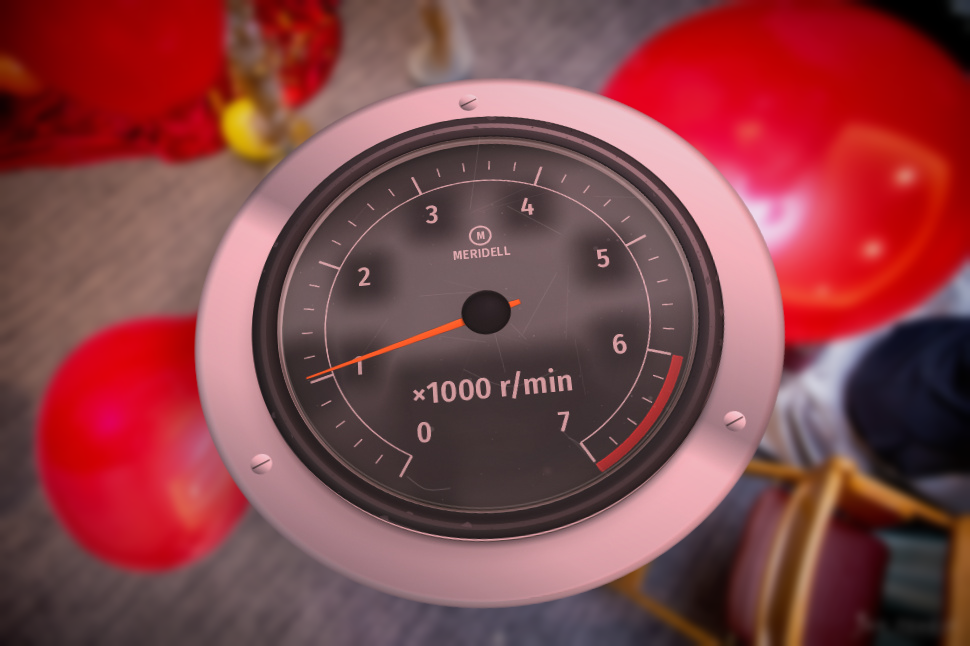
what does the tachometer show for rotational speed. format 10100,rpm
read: 1000,rpm
